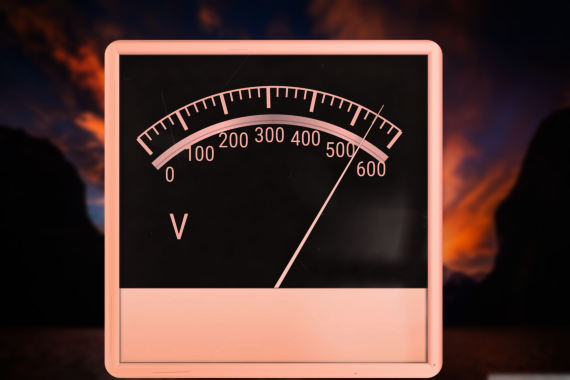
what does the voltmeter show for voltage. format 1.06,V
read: 540,V
